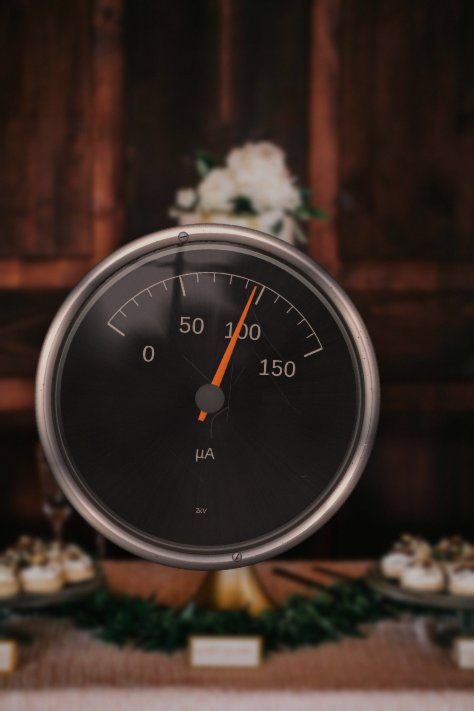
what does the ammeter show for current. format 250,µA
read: 95,µA
